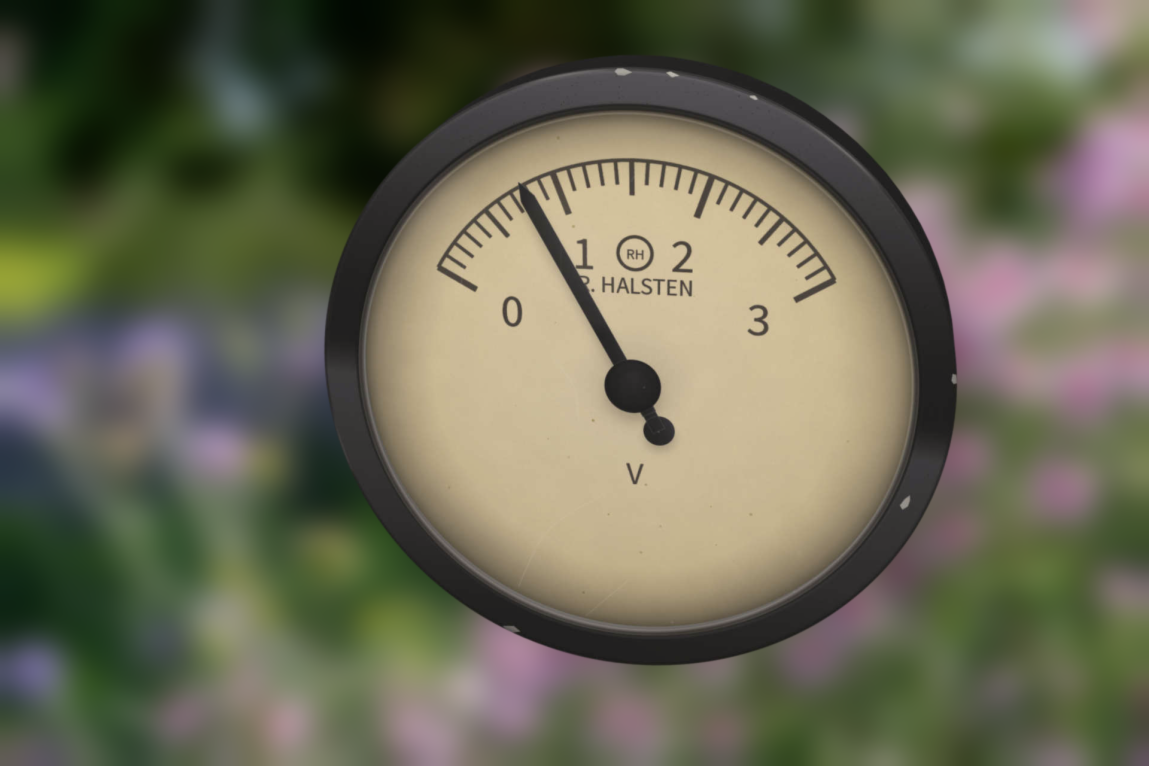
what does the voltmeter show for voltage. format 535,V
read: 0.8,V
